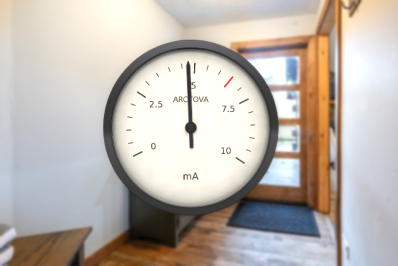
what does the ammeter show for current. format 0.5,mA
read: 4.75,mA
